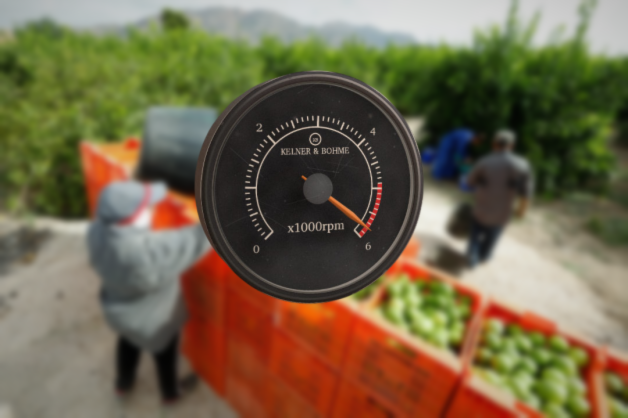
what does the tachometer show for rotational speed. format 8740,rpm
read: 5800,rpm
